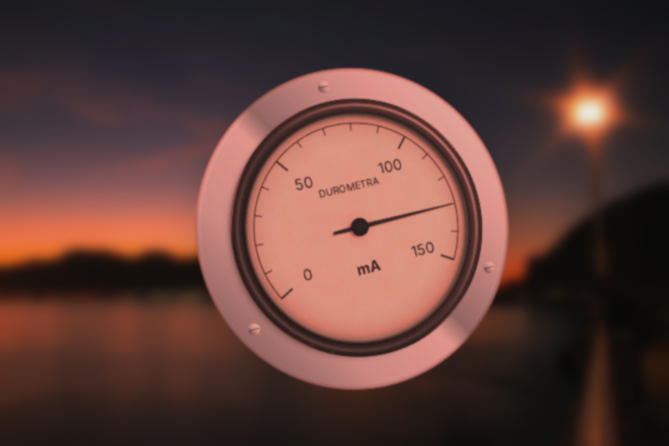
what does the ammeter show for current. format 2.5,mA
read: 130,mA
